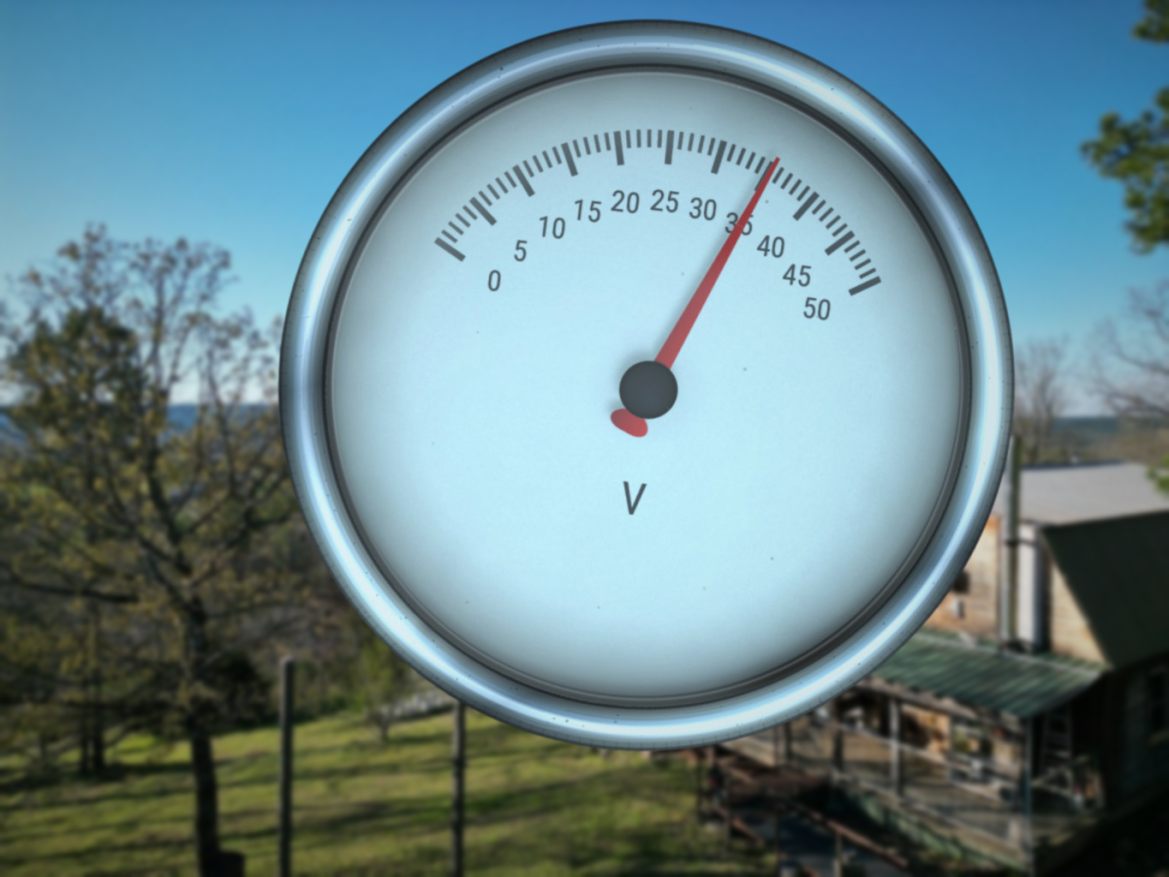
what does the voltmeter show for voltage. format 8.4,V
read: 35,V
